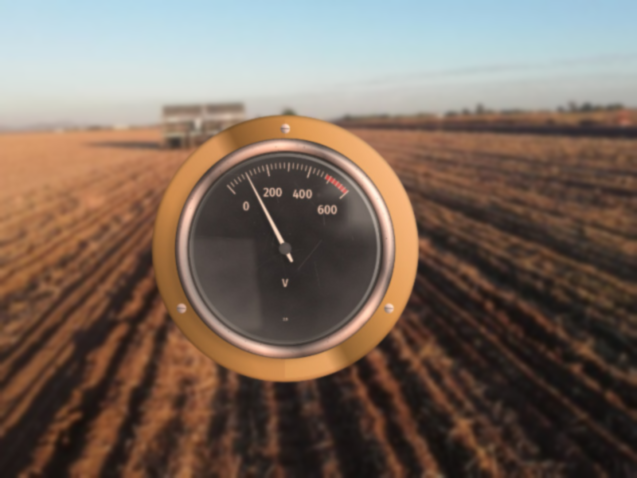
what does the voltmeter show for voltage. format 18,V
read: 100,V
